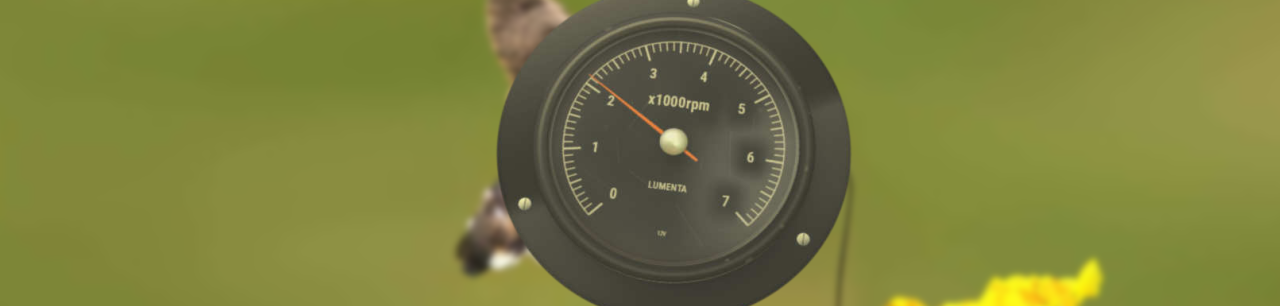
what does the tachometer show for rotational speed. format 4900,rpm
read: 2100,rpm
